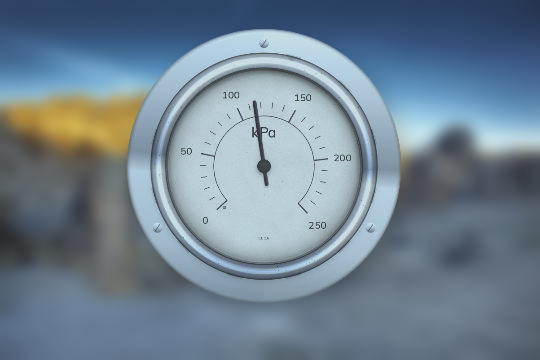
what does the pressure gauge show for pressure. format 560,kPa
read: 115,kPa
